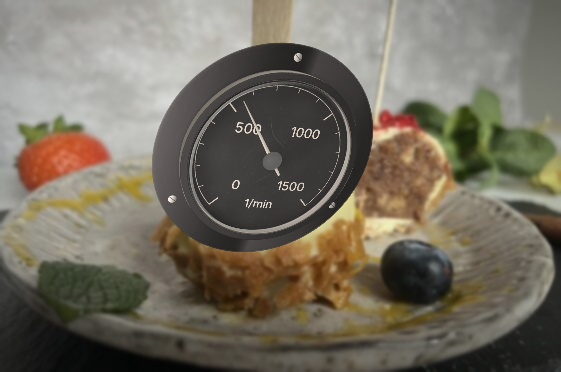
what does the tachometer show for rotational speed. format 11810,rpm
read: 550,rpm
